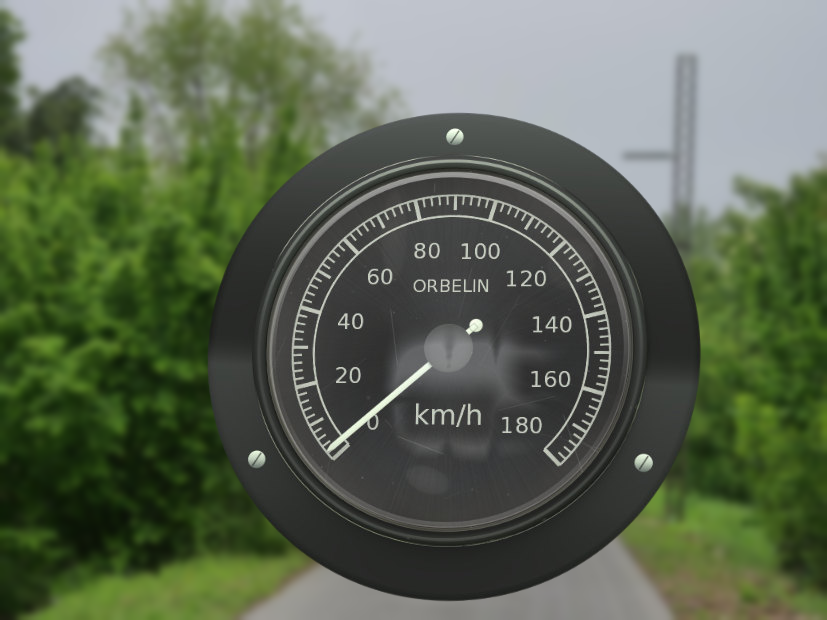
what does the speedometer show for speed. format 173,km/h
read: 2,km/h
